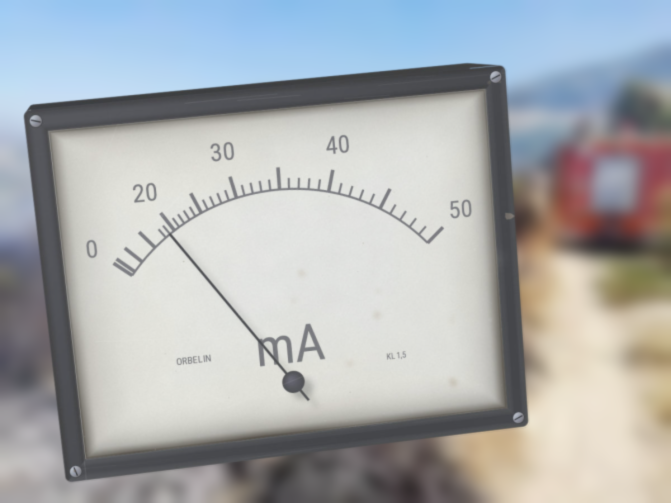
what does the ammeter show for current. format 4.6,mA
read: 19,mA
